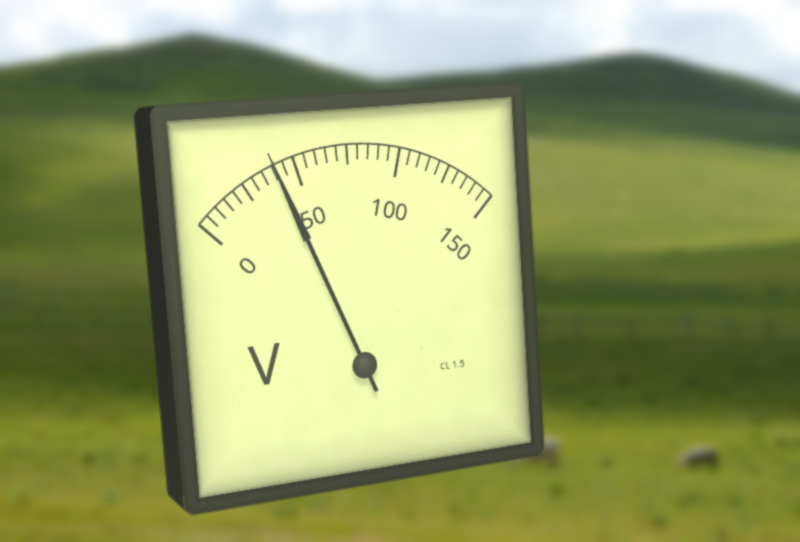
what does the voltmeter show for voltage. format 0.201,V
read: 40,V
